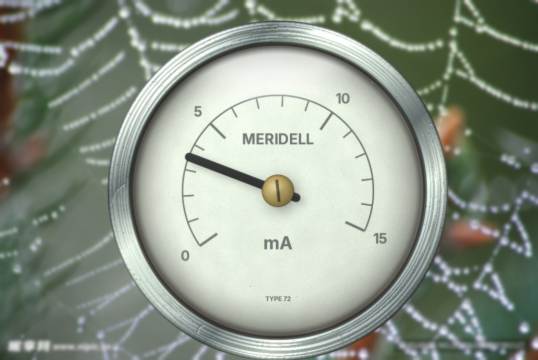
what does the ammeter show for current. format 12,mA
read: 3.5,mA
